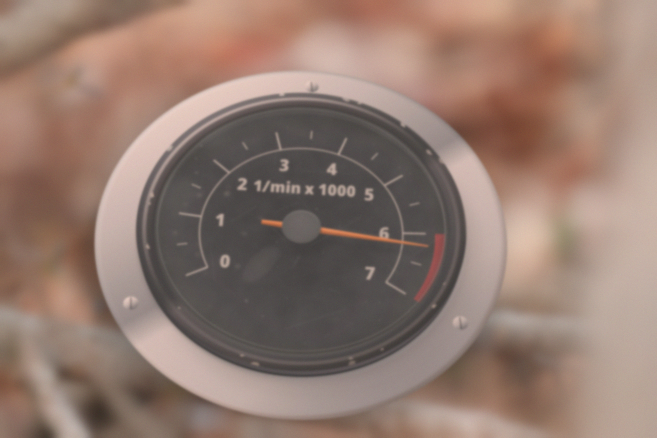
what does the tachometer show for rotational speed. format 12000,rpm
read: 6250,rpm
